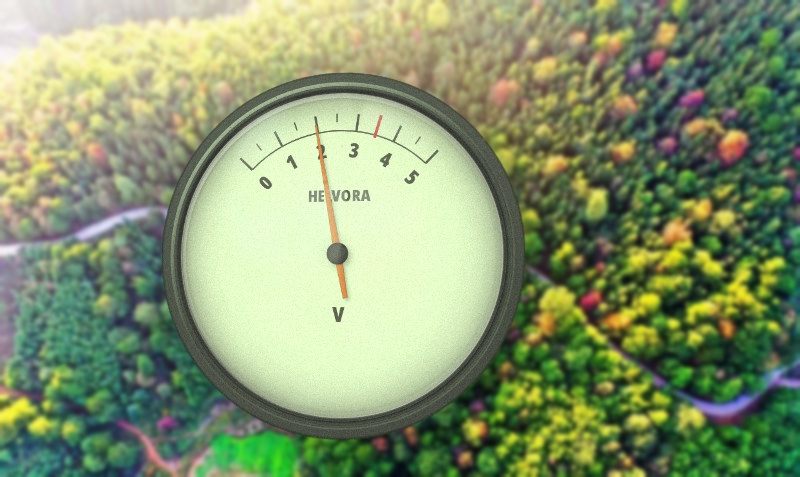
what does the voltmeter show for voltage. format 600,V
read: 2,V
